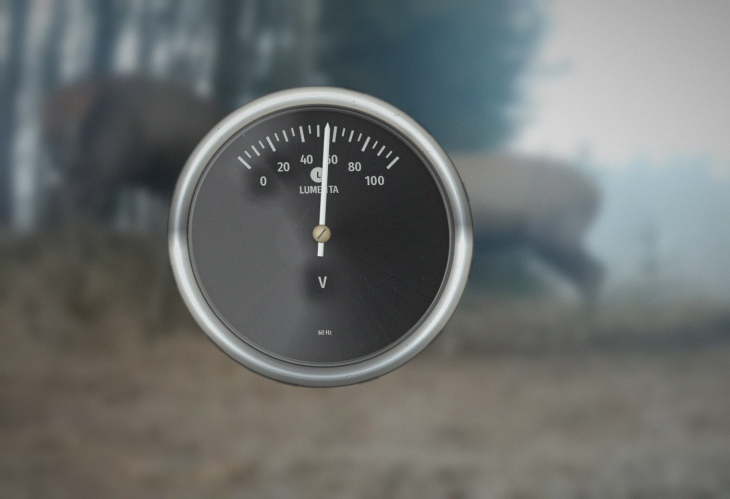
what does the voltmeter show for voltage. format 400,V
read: 55,V
